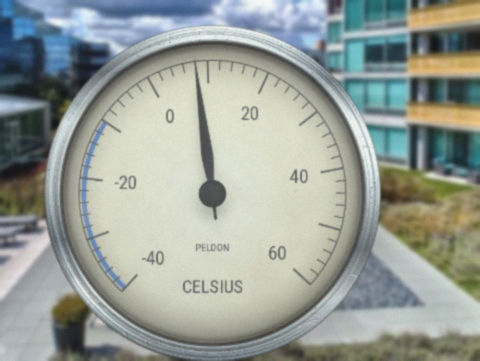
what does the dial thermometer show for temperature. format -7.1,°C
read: 8,°C
